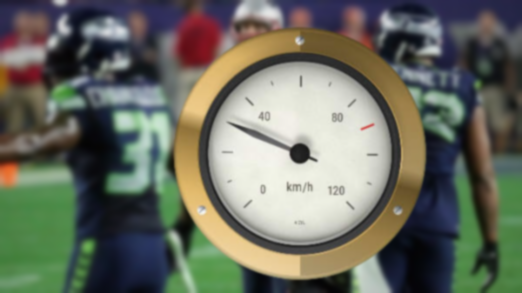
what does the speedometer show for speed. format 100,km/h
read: 30,km/h
